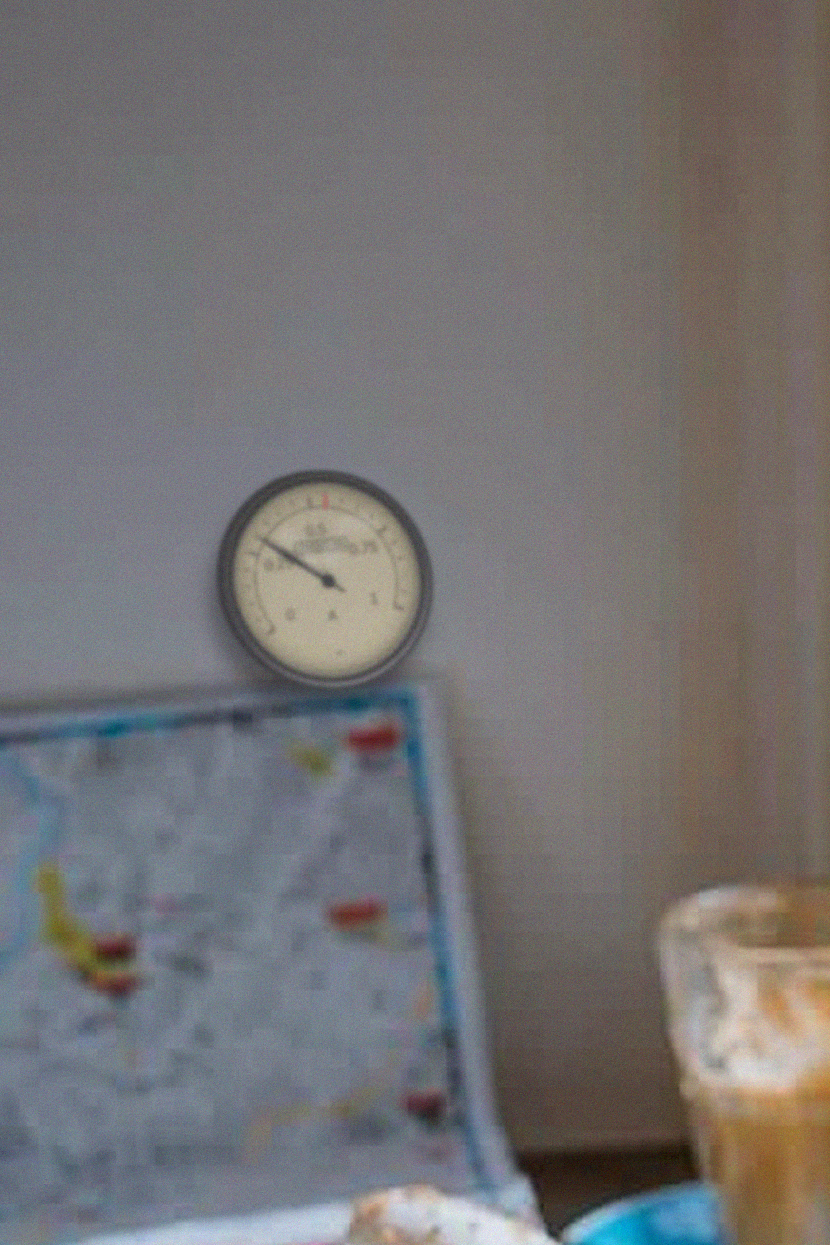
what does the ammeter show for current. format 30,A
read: 0.3,A
